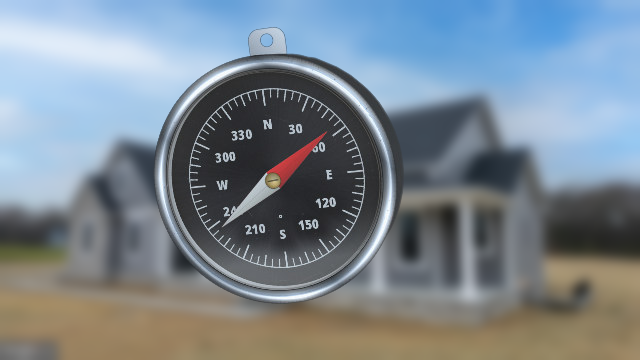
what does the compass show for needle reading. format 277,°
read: 55,°
